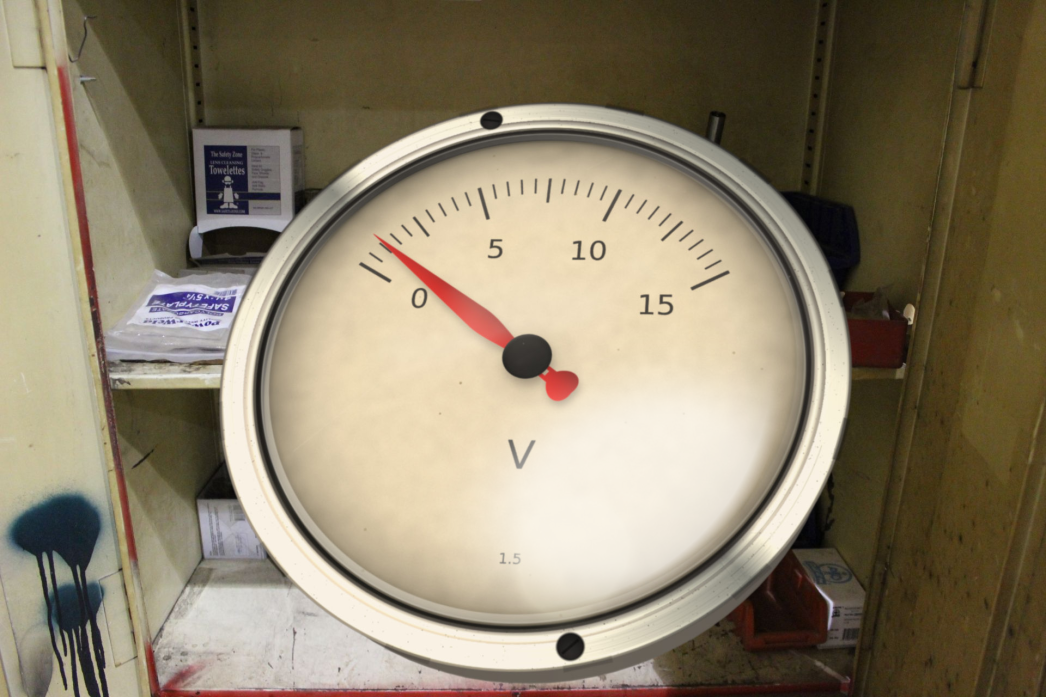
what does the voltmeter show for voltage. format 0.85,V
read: 1,V
